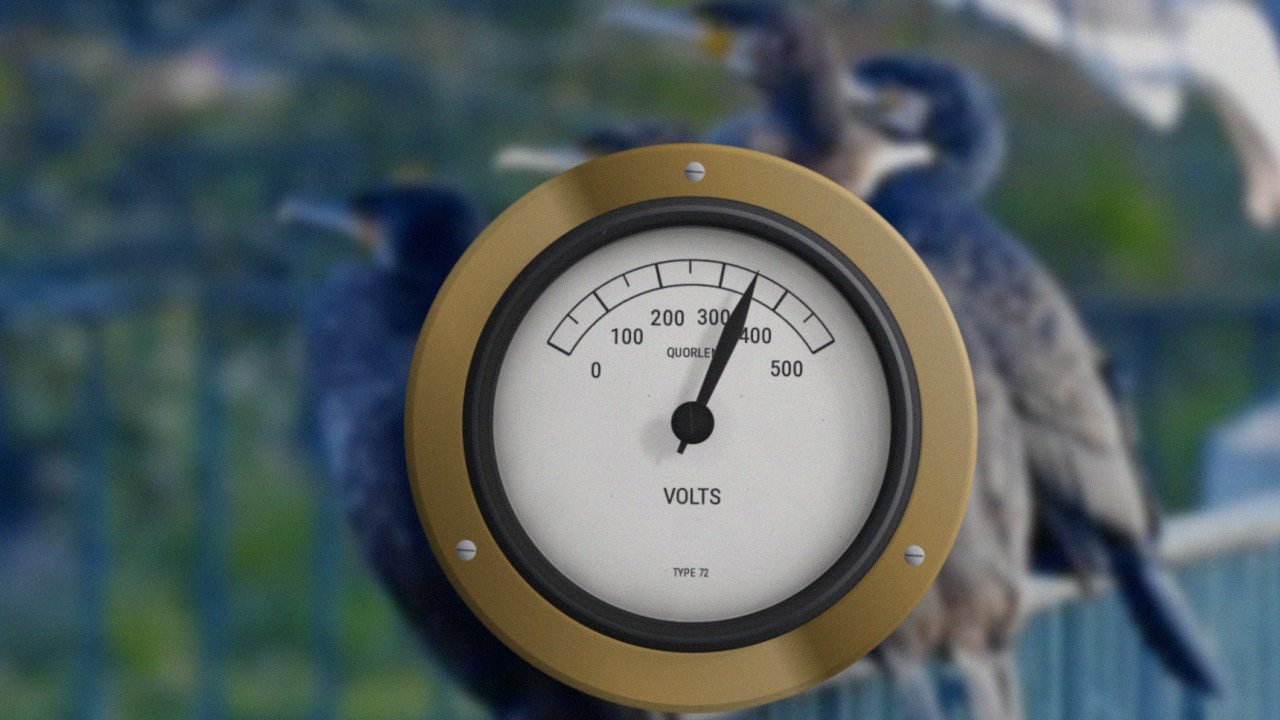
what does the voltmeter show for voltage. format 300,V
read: 350,V
